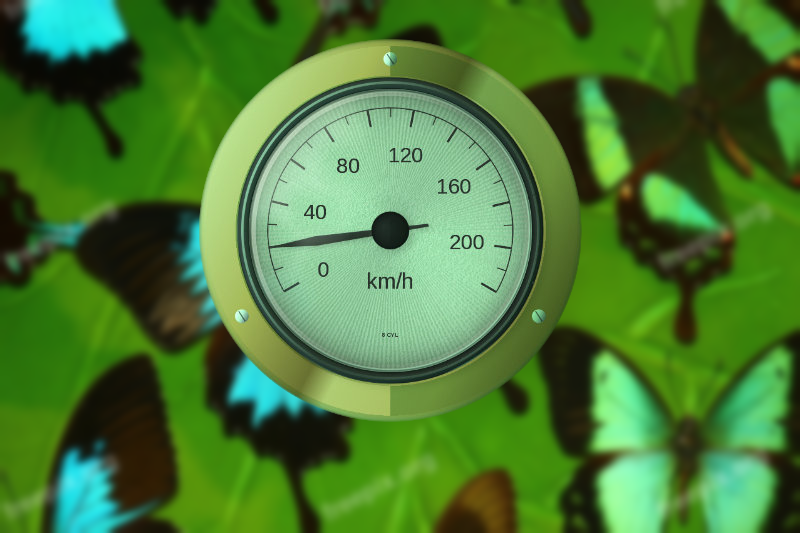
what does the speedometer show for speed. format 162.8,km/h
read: 20,km/h
